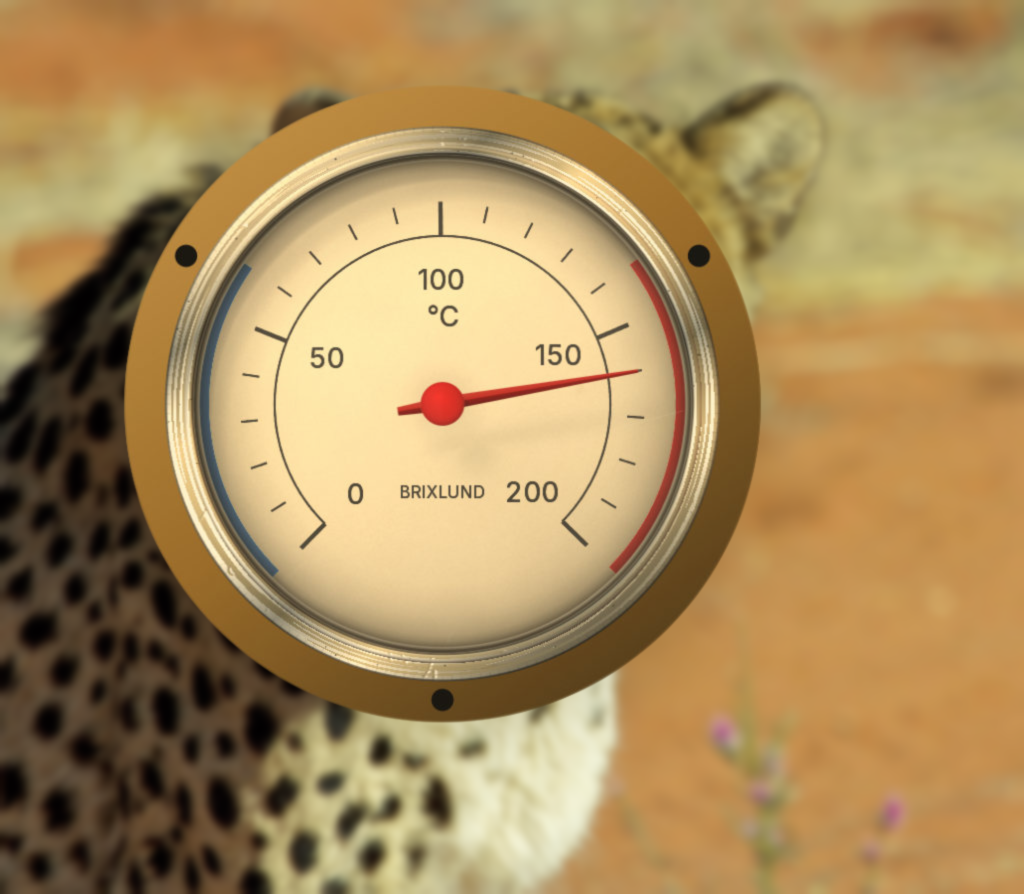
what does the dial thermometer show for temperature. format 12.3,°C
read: 160,°C
